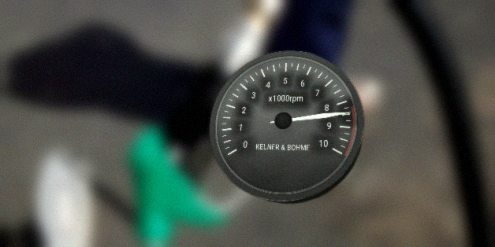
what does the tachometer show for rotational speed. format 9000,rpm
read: 8500,rpm
